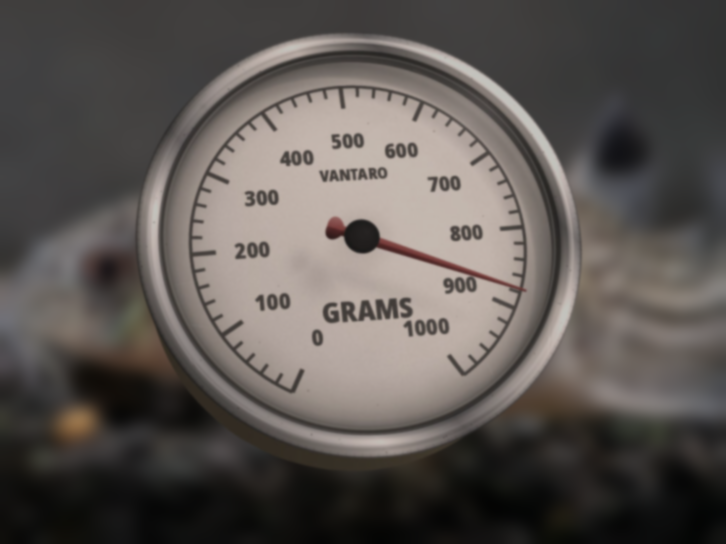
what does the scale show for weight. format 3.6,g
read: 880,g
